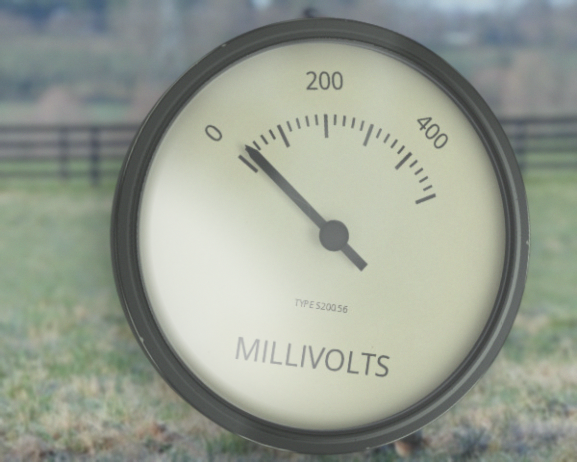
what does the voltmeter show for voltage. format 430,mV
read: 20,mV
